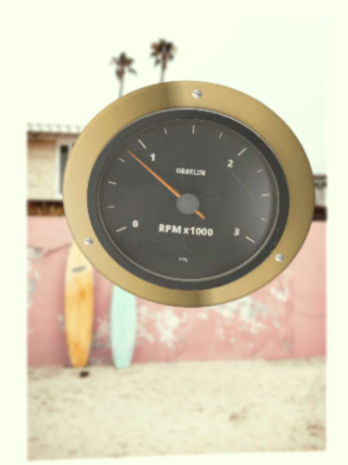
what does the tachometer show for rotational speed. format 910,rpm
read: 875,rpm
